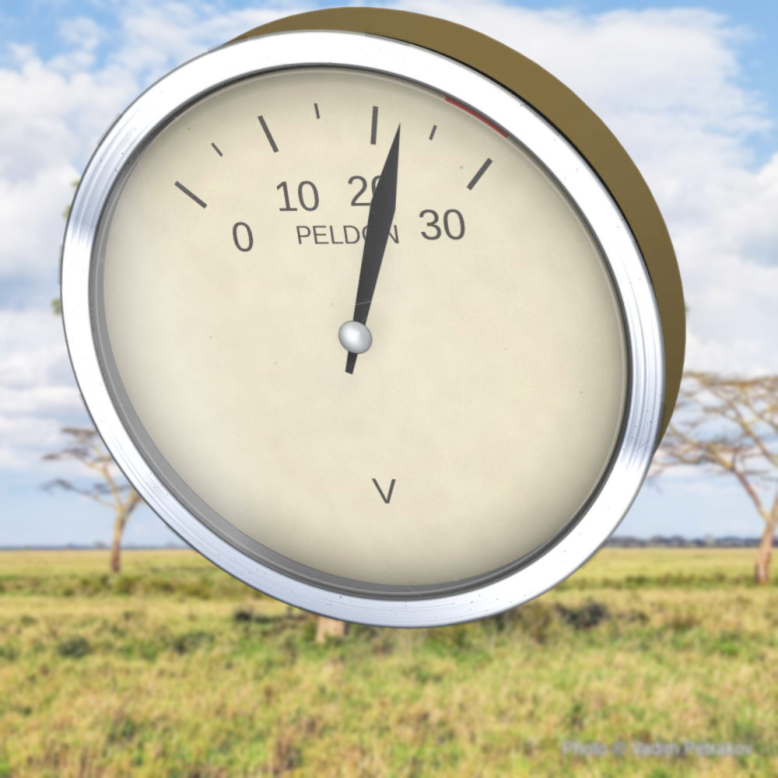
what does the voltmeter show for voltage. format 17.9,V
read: 22.5,V
